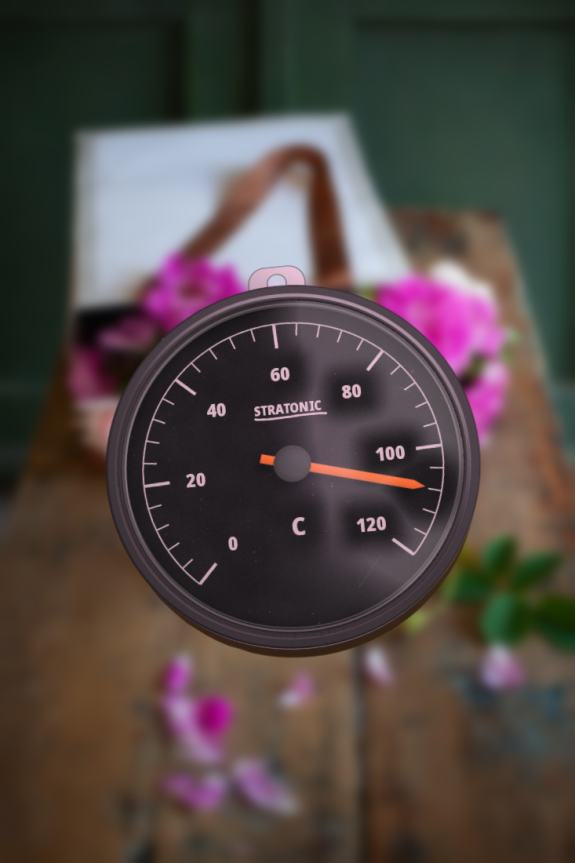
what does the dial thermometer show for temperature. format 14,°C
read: 108,°C
